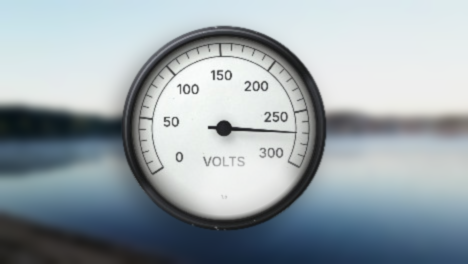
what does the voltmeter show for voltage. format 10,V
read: 270,V
